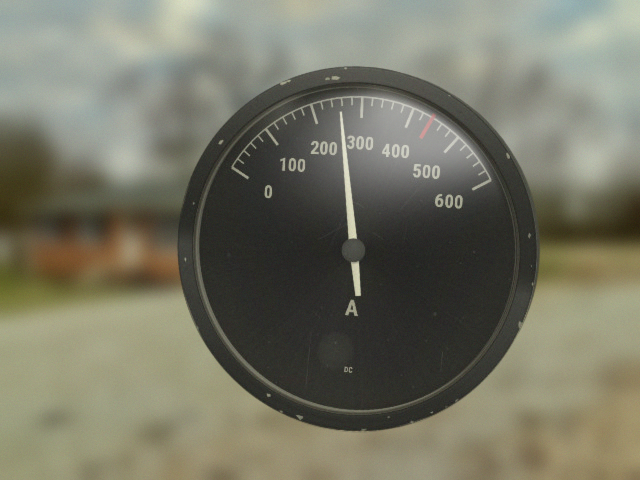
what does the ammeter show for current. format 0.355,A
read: 260,A
